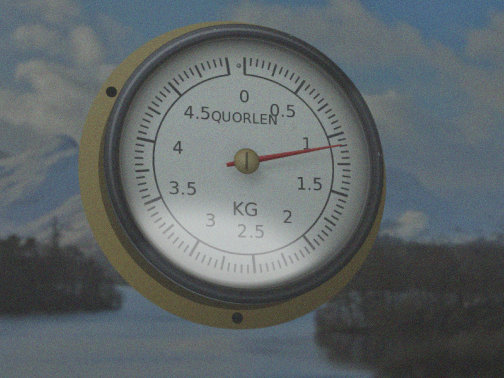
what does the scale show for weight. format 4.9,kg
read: 1.1,kg
